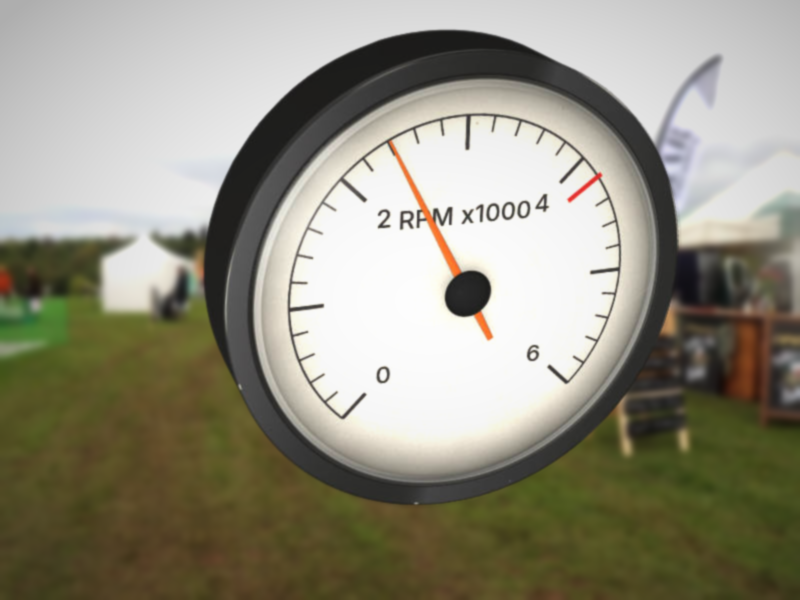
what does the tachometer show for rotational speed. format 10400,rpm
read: 2400,rpm
